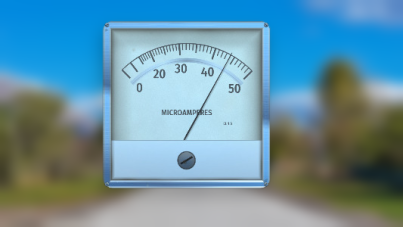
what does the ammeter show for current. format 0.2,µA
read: 44,µA
